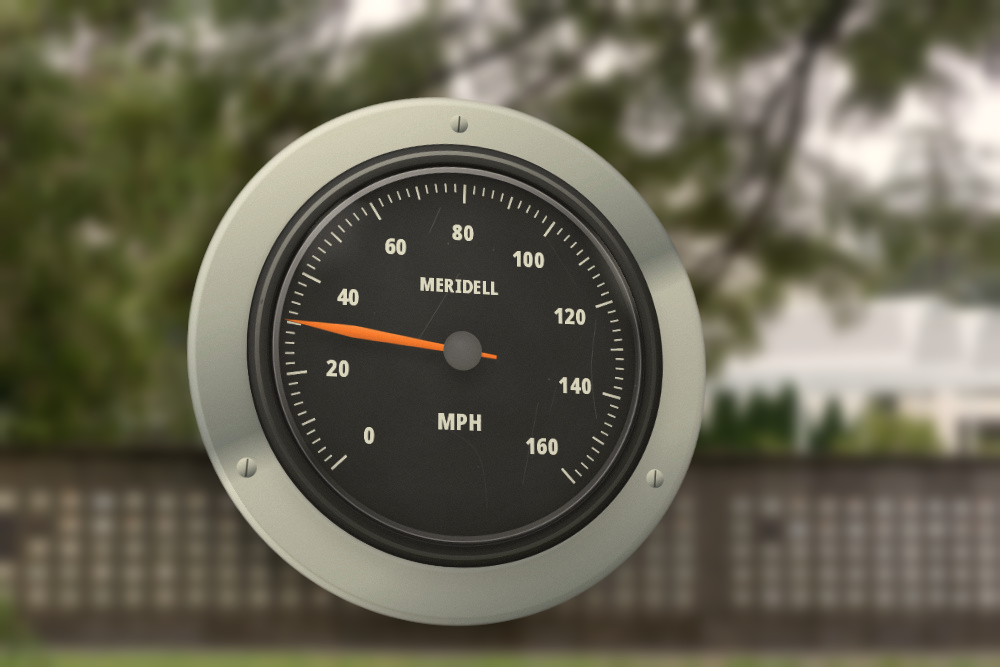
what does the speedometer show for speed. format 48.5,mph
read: 30,mph
